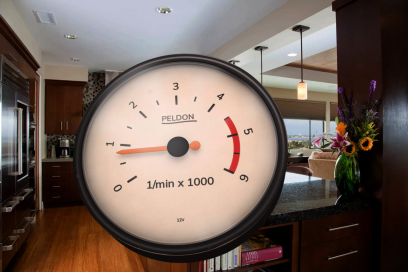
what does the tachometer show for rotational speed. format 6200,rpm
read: 750,rpm
